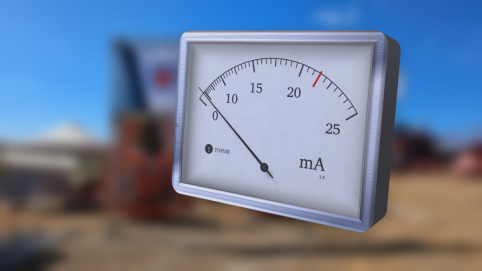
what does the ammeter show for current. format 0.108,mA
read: 5,mA
